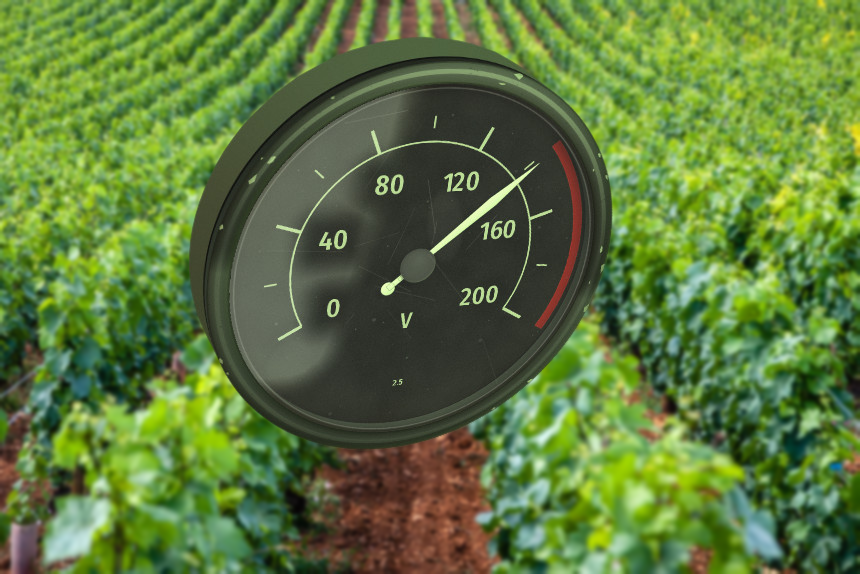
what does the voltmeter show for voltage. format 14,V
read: 140,V
